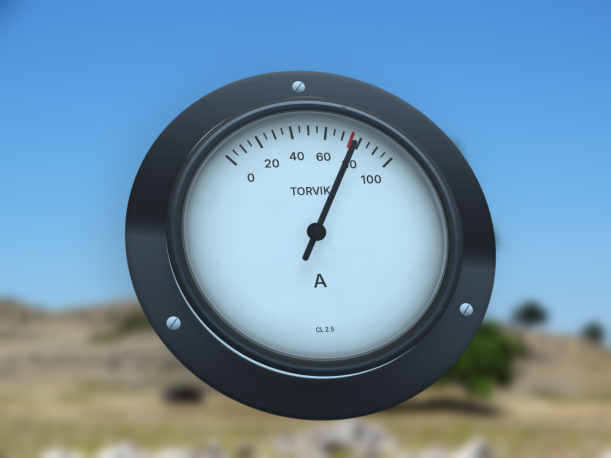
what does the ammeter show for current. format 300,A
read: 77.5,A
